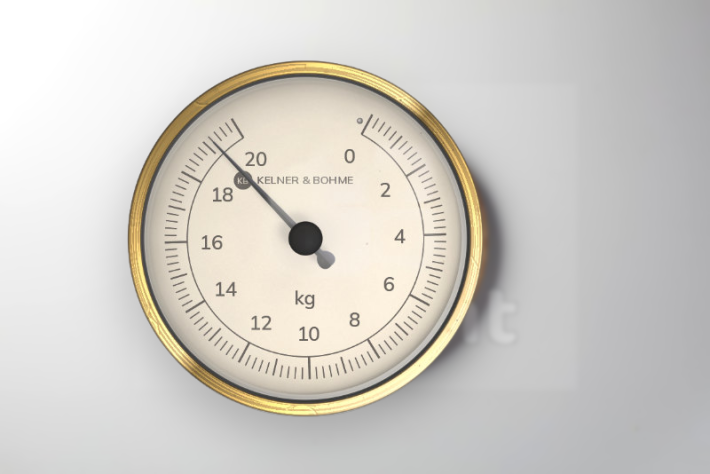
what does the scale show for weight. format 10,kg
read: 19.2,kg
